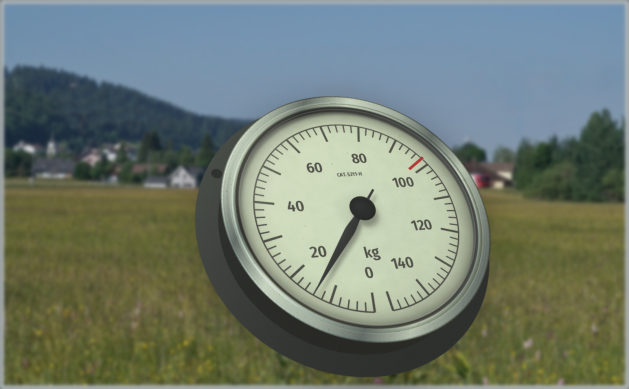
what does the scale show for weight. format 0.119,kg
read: 14,kg
